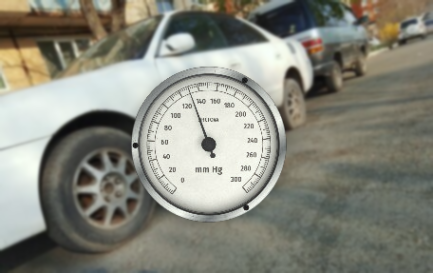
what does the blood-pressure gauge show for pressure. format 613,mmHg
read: 130,mmHg
